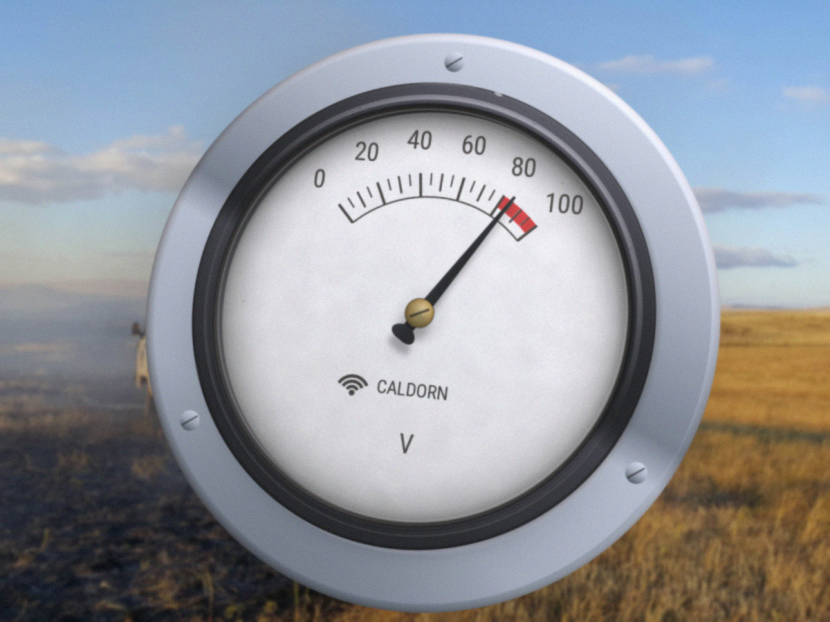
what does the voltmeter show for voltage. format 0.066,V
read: 85,V
